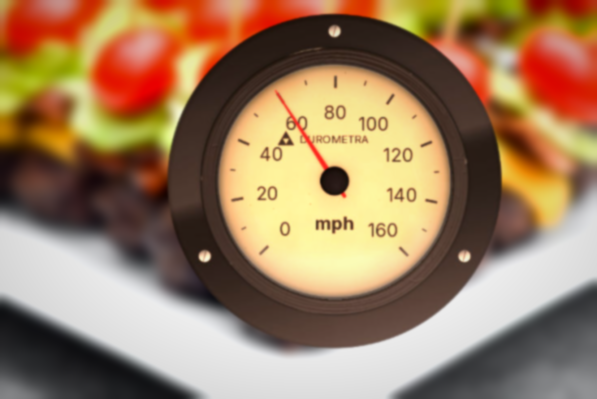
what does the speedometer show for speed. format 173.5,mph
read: 60,mph
